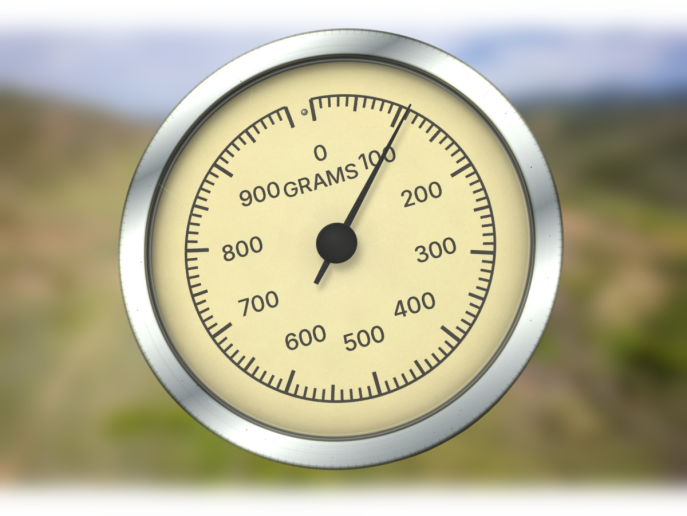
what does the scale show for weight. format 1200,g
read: 110,g
